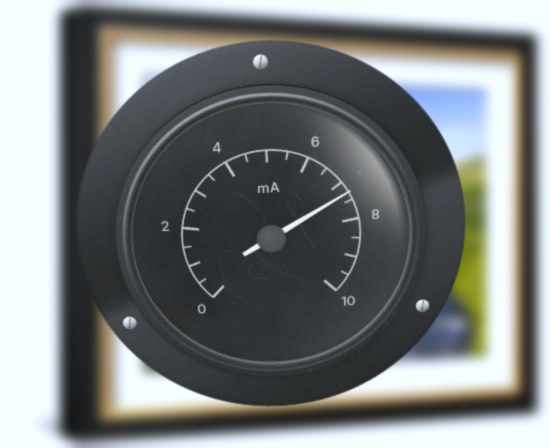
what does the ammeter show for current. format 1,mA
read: 7.25,mA
